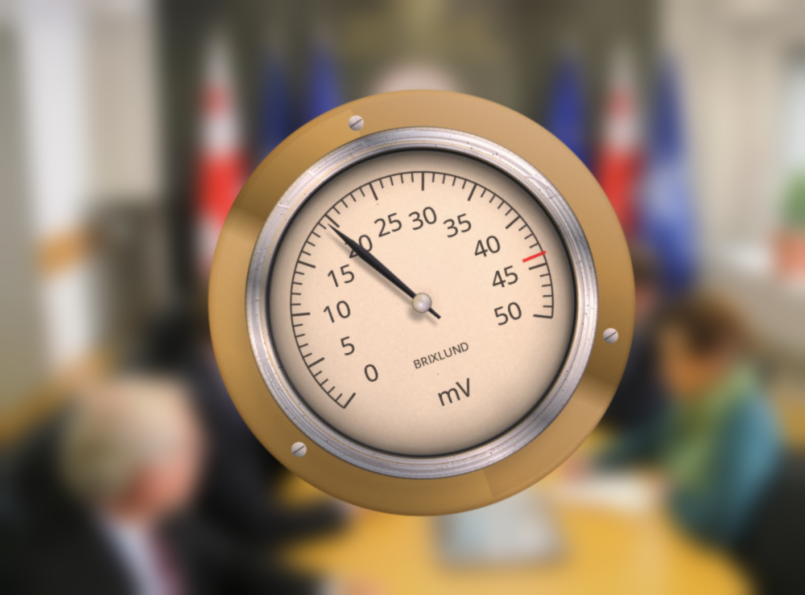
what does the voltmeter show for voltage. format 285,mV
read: 19.5,mV
